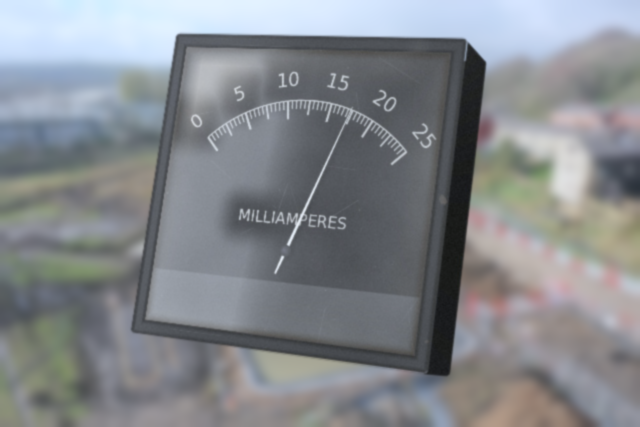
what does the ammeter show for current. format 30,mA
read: 17.5,mA
